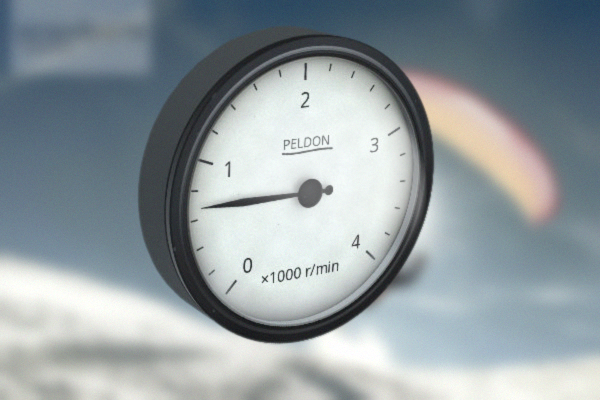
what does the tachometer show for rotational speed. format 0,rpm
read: 700,rpm
